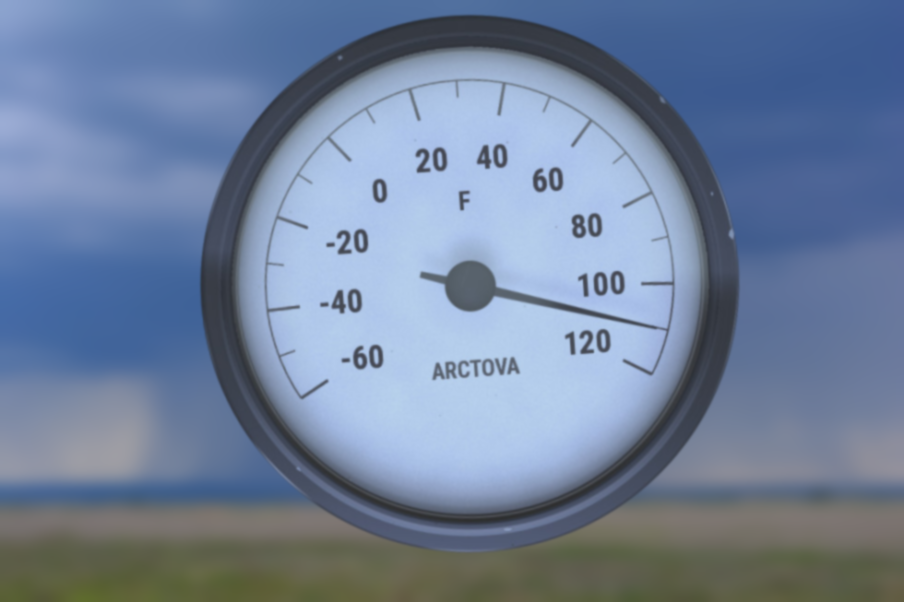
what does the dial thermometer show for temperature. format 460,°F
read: 110,°F
